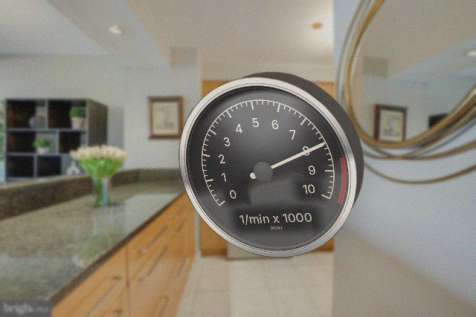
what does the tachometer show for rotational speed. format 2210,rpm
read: 8000,rpm
